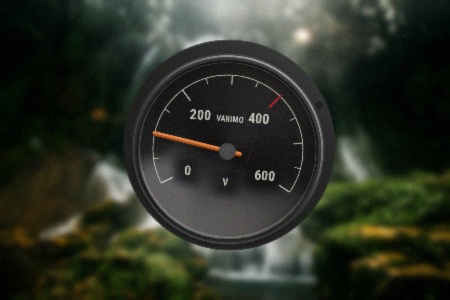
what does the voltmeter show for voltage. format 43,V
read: 100,V
